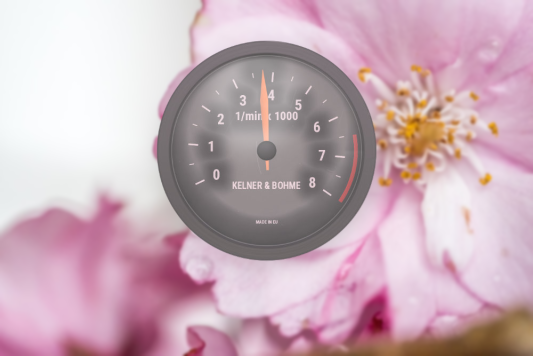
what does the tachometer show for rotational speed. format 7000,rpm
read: 3750,rpm
